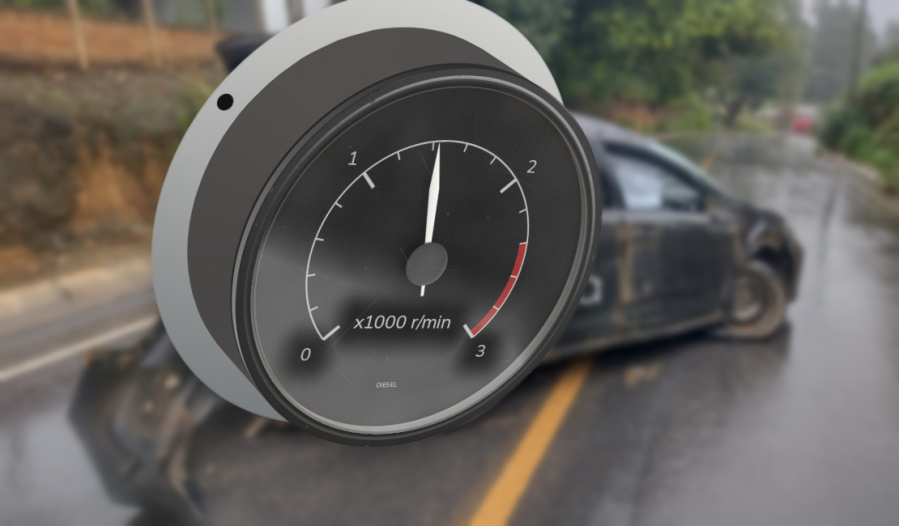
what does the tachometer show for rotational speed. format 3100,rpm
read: 1400,rpm
